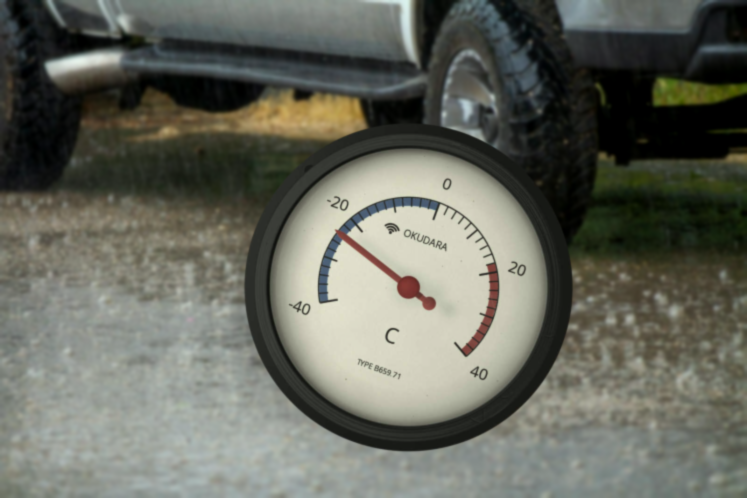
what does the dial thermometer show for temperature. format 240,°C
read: -24,°C
